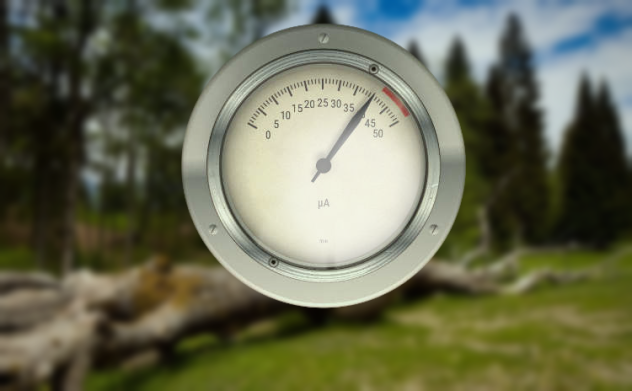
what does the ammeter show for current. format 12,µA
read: 40,µA
